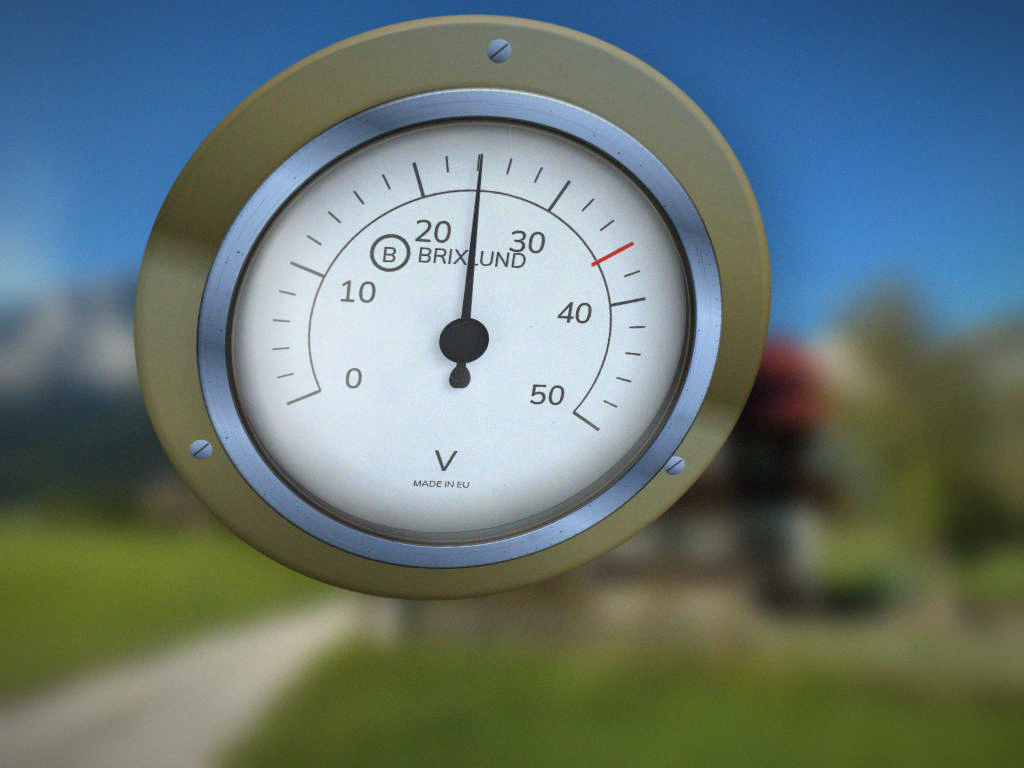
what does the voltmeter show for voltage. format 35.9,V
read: 24,V
